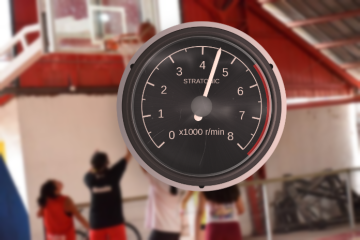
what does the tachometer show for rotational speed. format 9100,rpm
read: 4500,rpm
